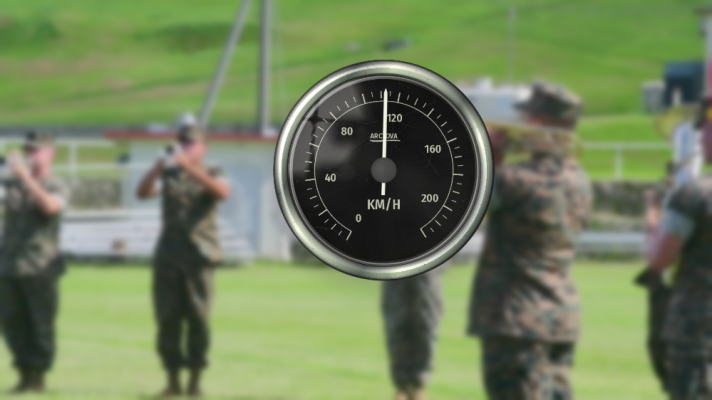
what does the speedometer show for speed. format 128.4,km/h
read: 112.5,km/h
